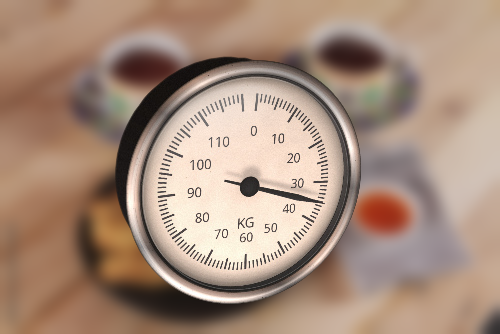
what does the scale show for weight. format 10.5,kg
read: 35,kg
